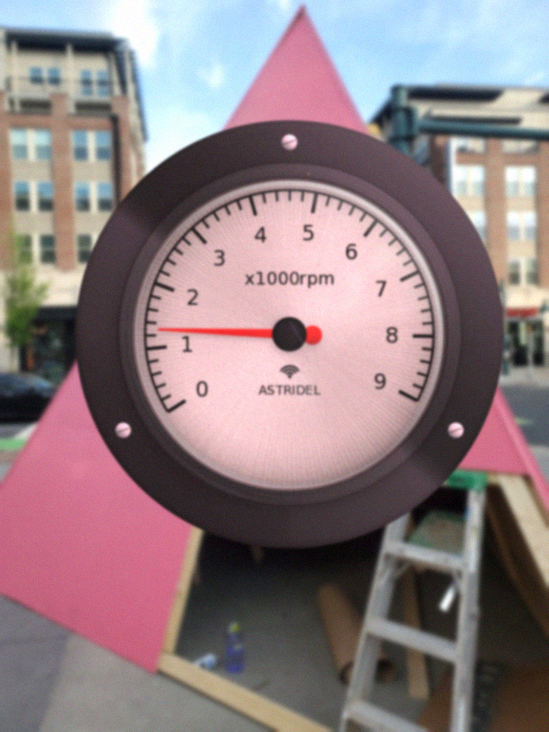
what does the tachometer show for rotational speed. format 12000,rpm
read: 1300,rpm
